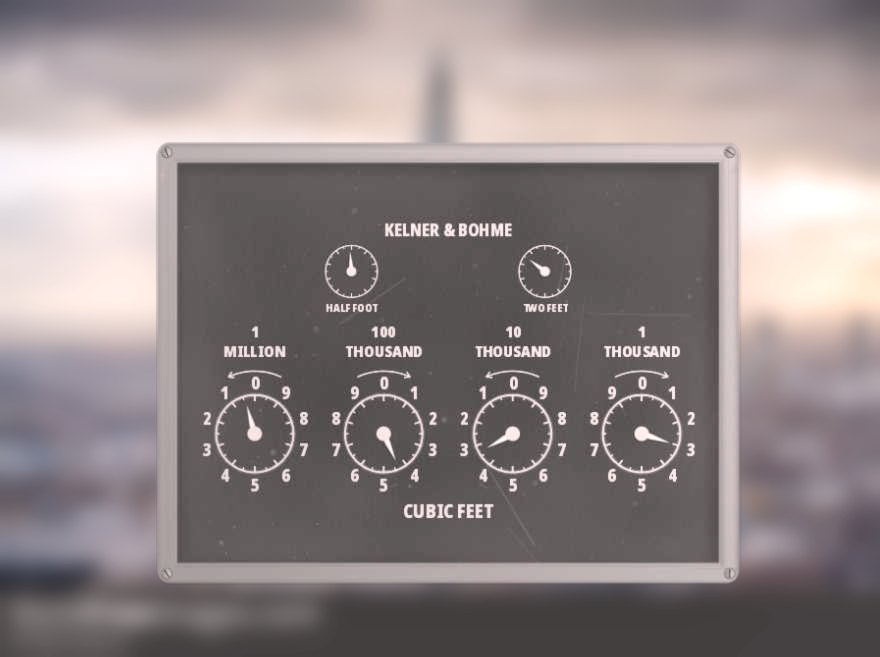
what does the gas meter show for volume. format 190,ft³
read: 43300,ft³
